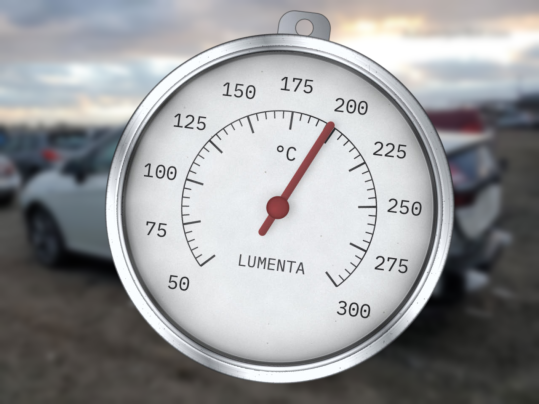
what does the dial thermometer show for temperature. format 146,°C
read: 197.5,°C
